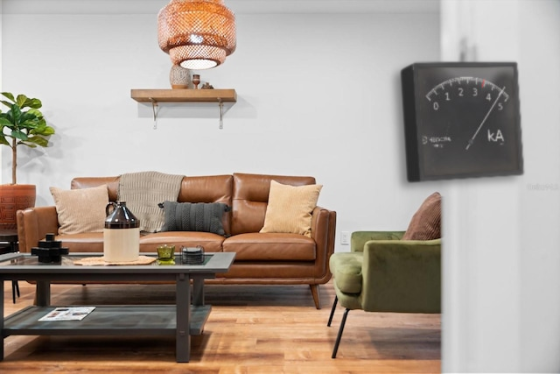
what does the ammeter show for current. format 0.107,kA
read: 4.5,kA
